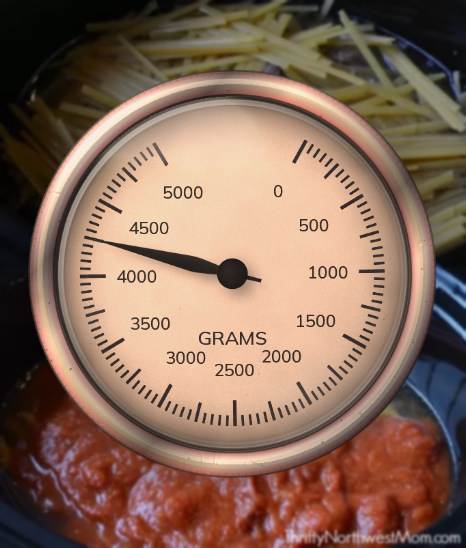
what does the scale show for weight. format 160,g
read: 4250,g
